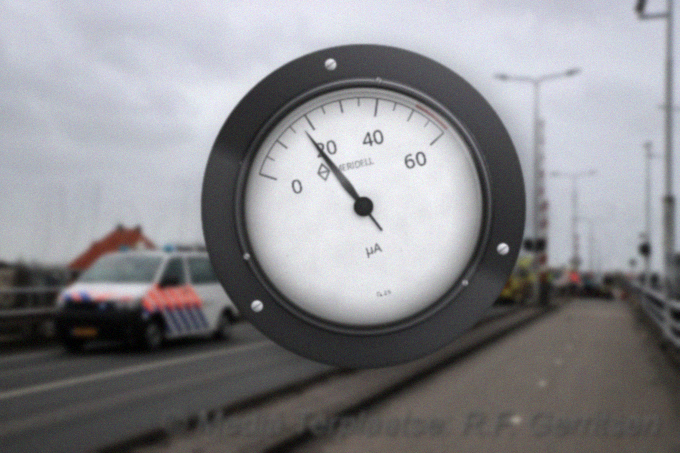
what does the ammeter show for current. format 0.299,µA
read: 17.5,µA
